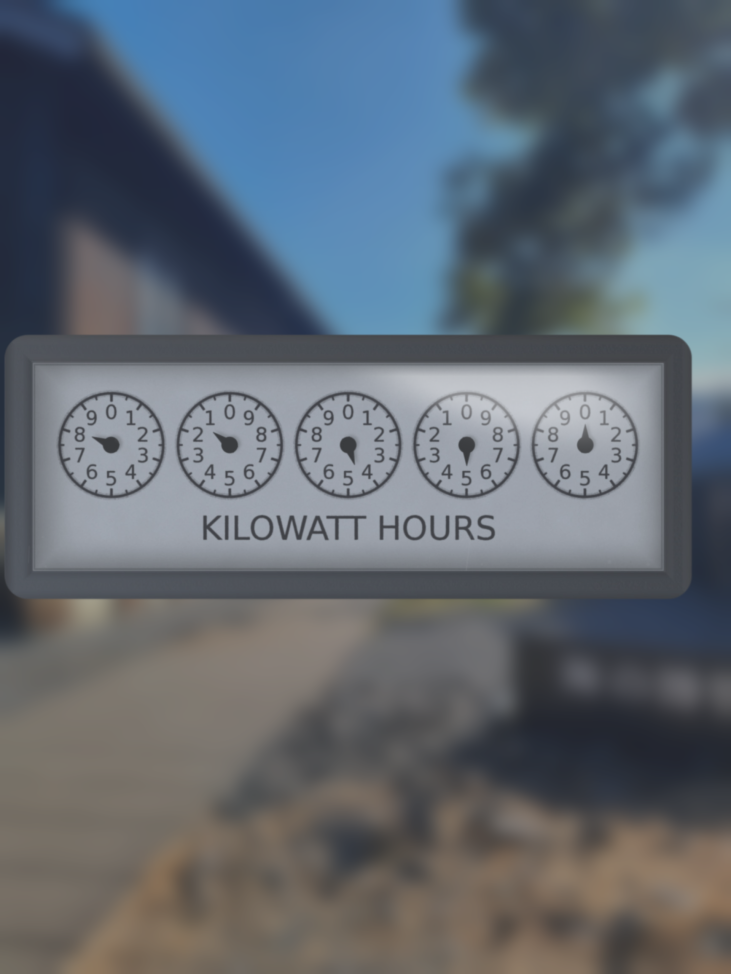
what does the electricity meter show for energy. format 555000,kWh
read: 81450,kWh
